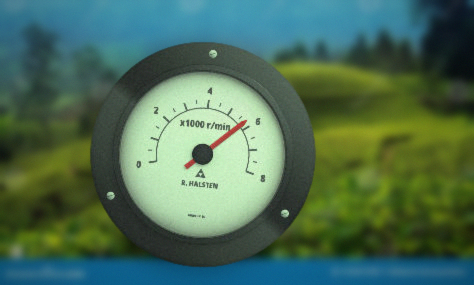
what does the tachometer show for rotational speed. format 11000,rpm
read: 5750,rpm
